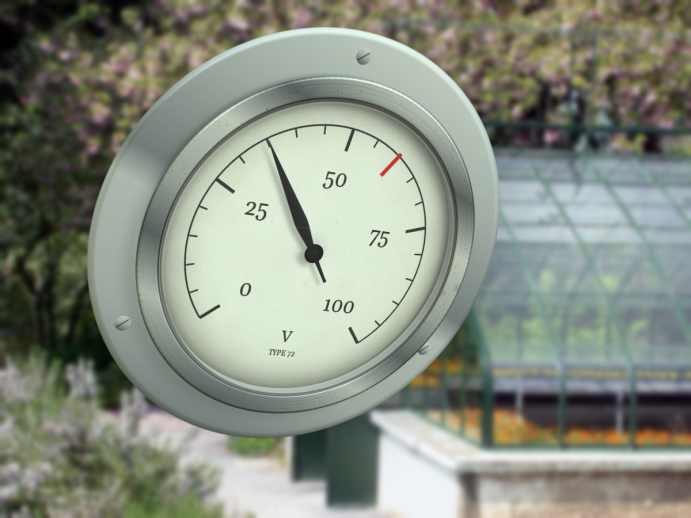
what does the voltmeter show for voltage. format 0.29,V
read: 35,V
